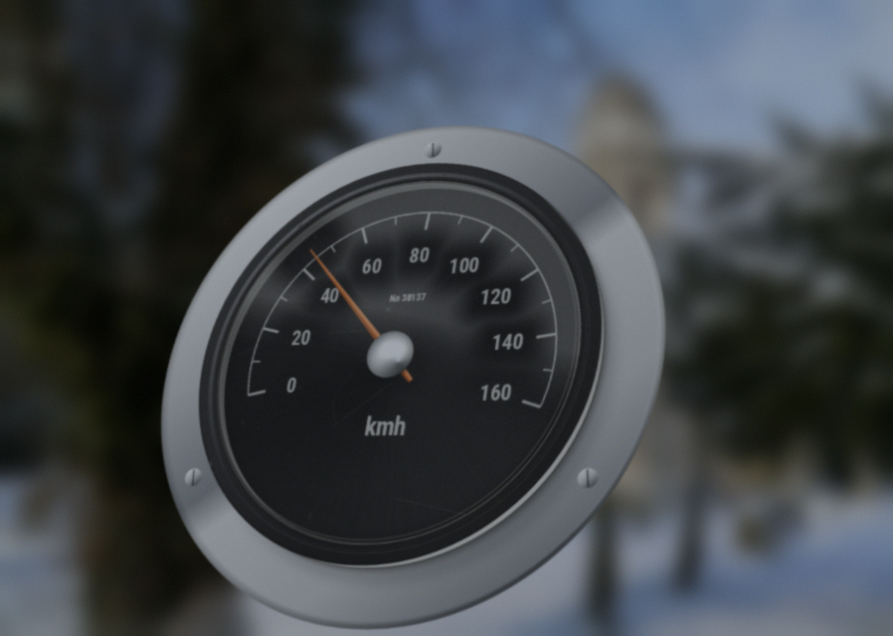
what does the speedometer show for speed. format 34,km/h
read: 45,km/h
